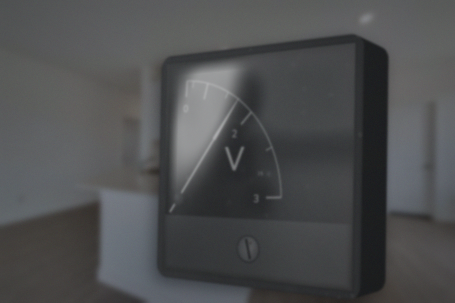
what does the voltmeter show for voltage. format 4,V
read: 1.75,V
